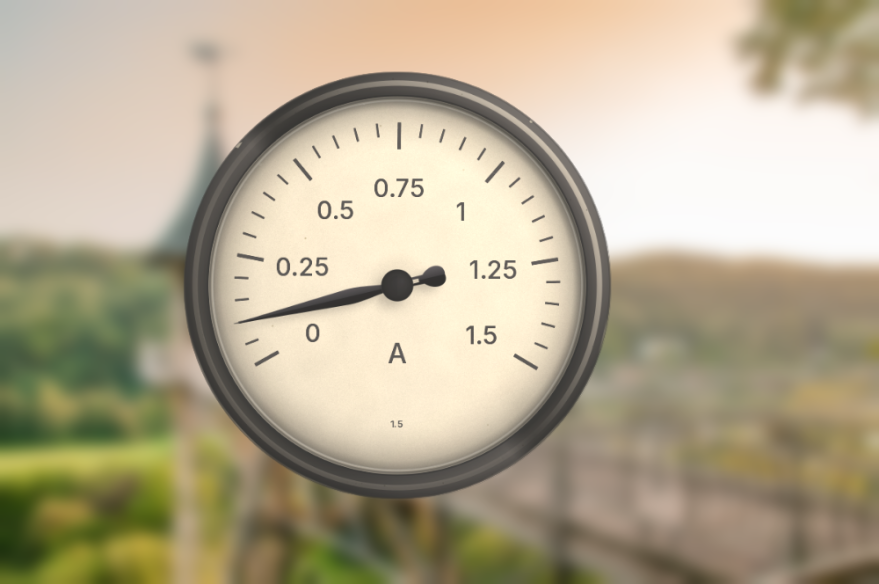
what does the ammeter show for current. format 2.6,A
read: 0.1,A
